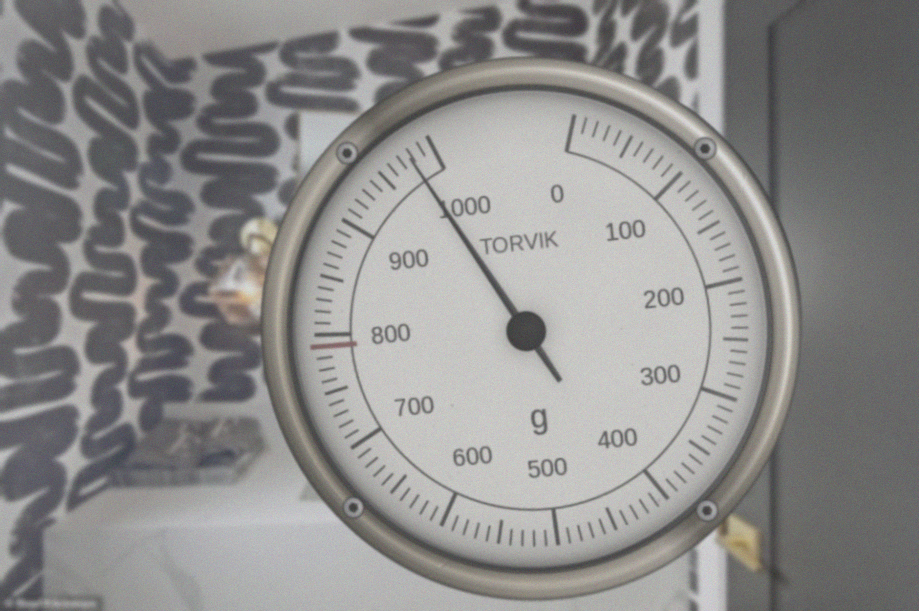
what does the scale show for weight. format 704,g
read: 980,g
